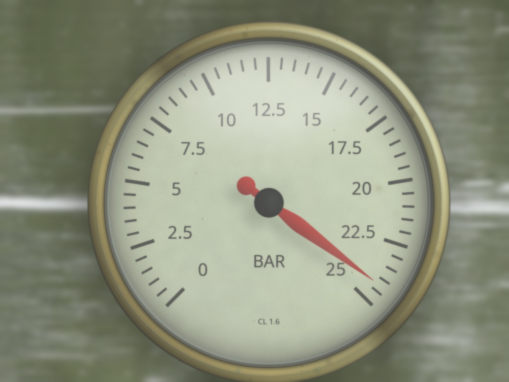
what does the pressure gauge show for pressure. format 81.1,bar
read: 24.25,bar
